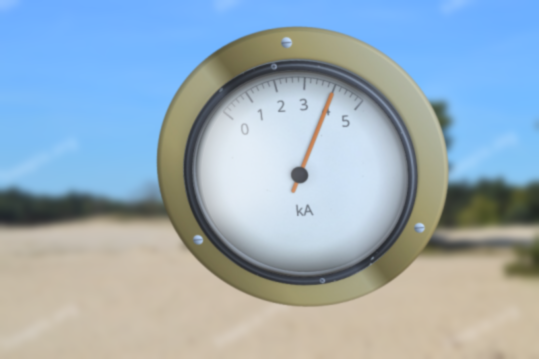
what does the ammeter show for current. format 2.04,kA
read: 4,kA
